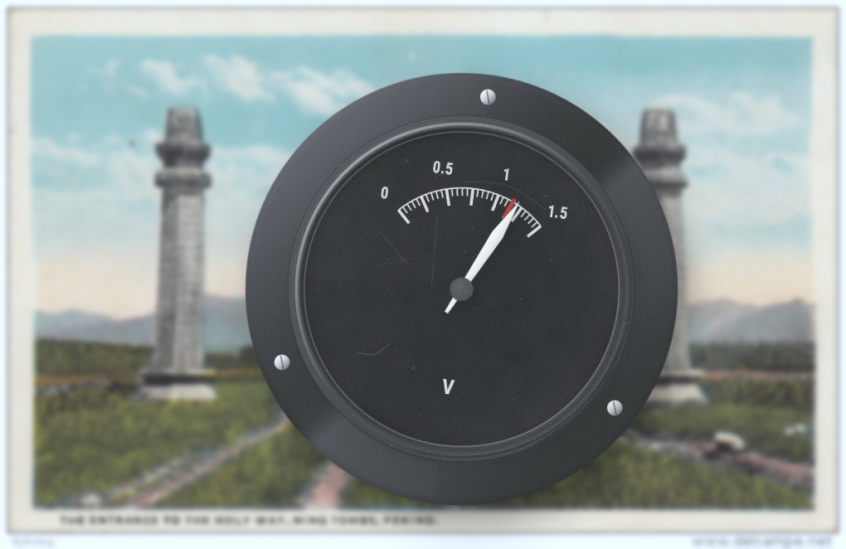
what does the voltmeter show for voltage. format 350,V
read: 1.2,V
